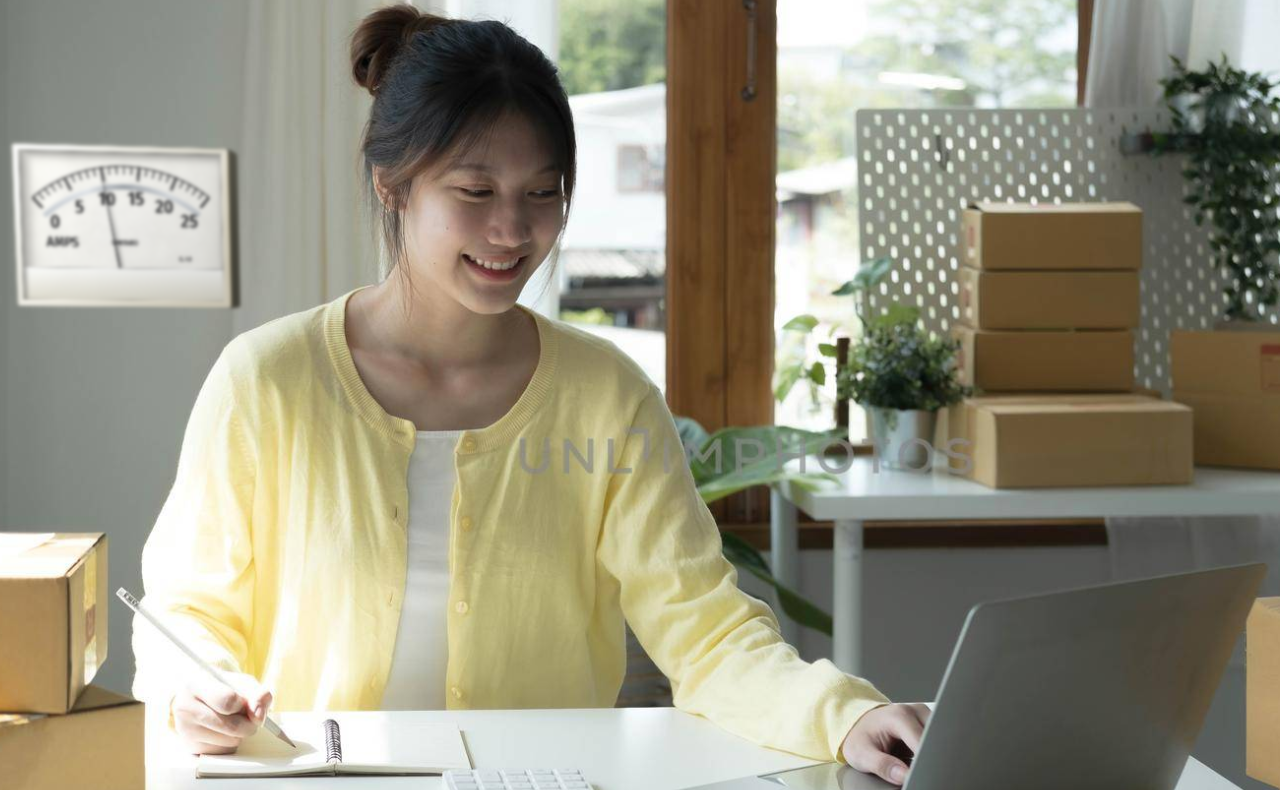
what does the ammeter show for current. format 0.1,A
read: 10,A
